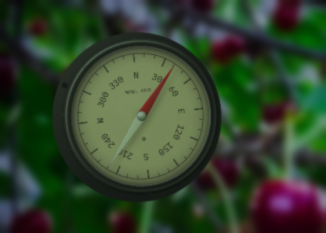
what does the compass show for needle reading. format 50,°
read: 40,°
